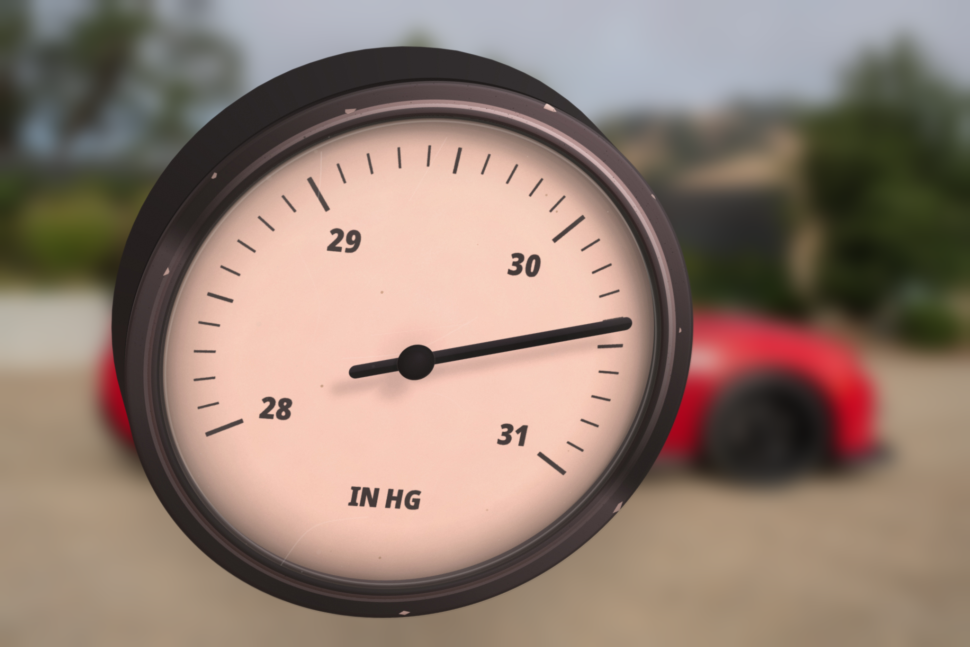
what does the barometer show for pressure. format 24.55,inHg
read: 30.4,inHg
